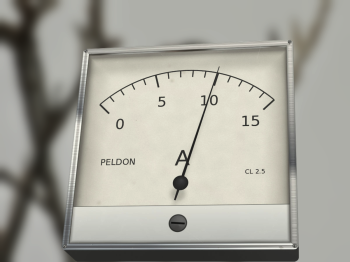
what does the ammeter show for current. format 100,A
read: 10,A
